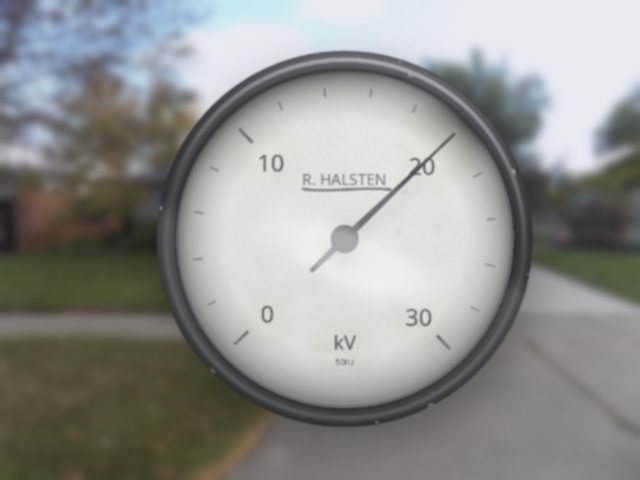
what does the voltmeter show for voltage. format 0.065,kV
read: 20,kV
